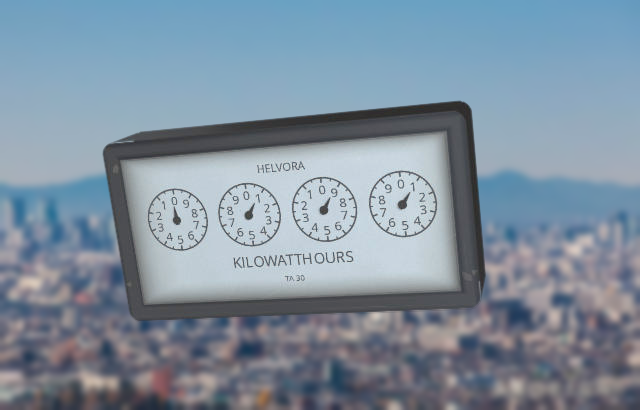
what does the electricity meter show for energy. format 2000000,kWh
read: 91,kWh
